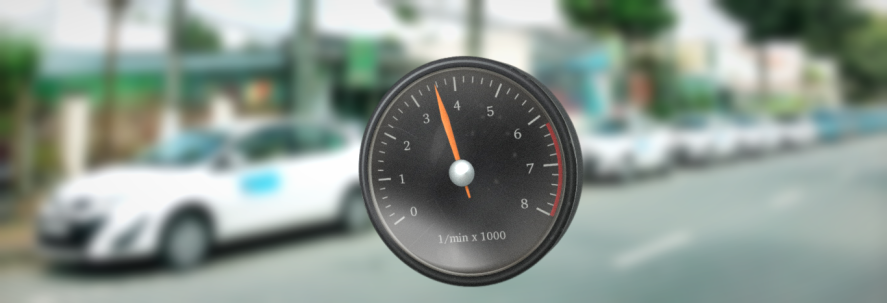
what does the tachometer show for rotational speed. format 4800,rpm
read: 3600,rpm
